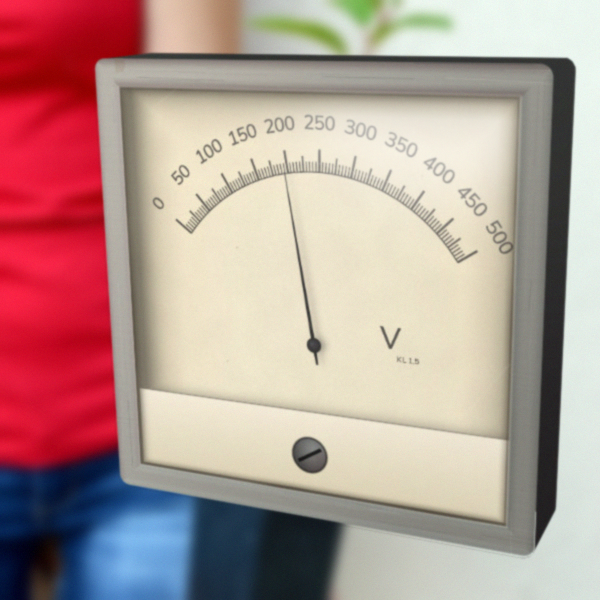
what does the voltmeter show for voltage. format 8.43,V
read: 200,V
